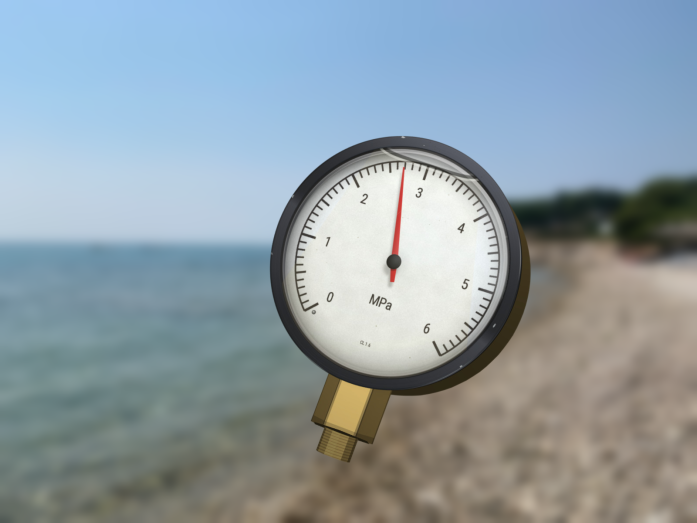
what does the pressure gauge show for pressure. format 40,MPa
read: 2.7,MPa
